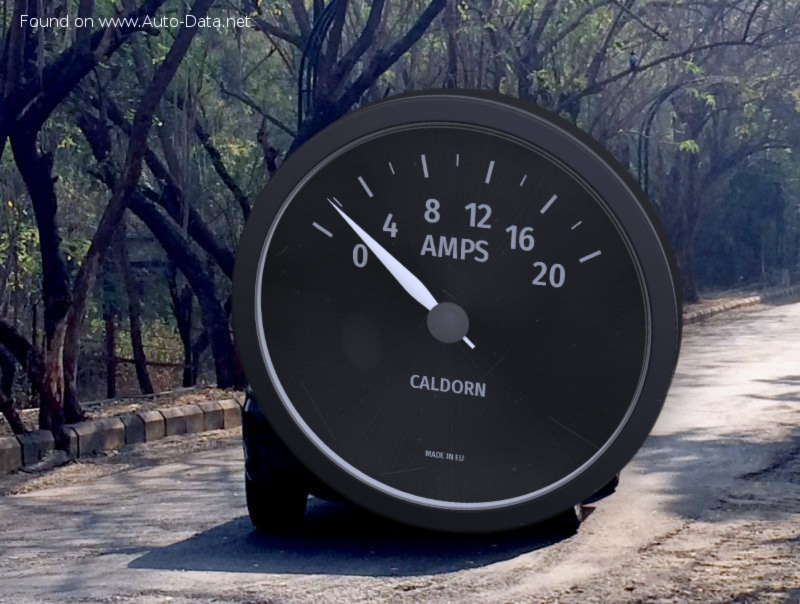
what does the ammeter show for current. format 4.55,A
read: 2,A
